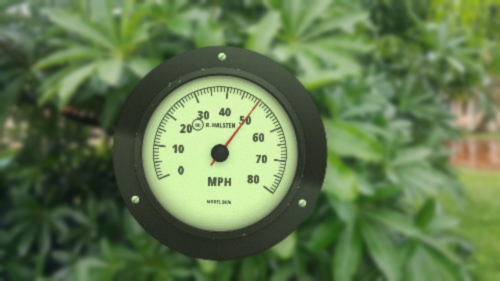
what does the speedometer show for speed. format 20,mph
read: 50,mph
